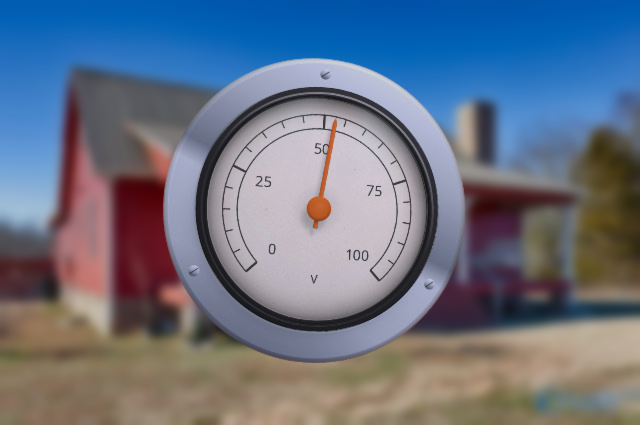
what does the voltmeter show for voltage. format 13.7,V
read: 52.5,V
